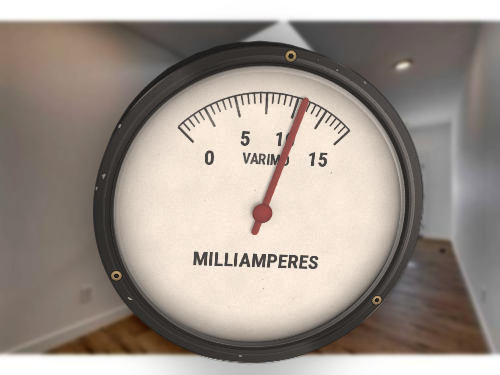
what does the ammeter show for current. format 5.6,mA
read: 10.5,mA
